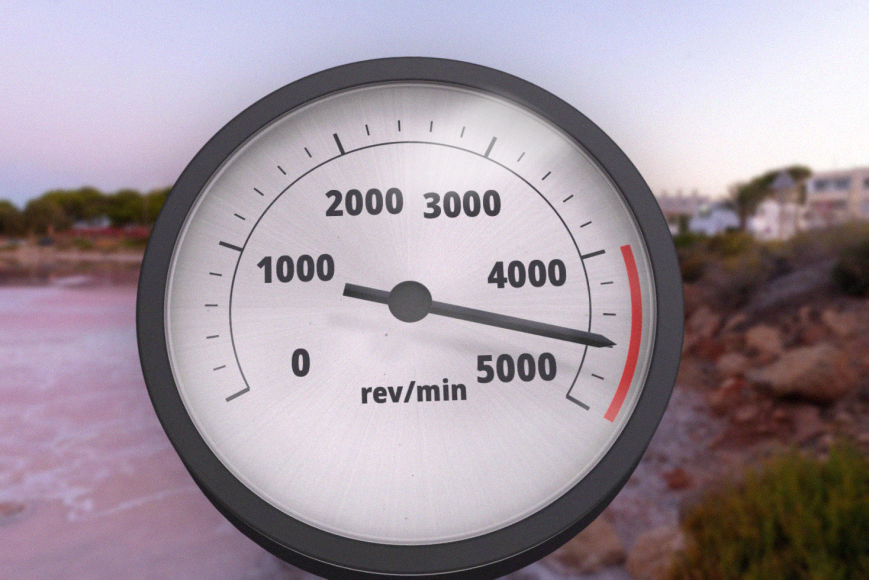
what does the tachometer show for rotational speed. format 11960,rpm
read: 4600,rpm
